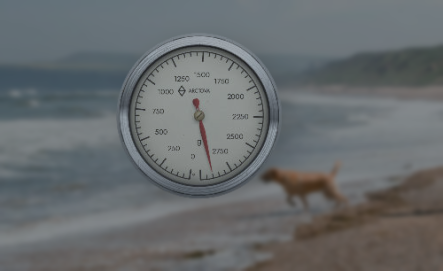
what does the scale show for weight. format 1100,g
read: 2900,g
